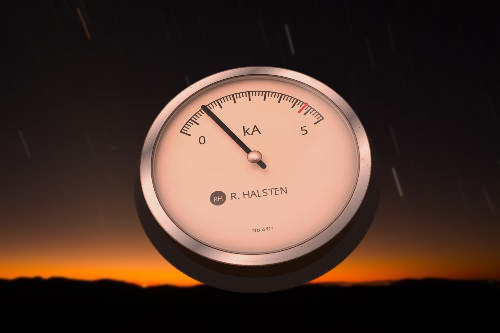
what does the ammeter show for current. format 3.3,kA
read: 1,kA
